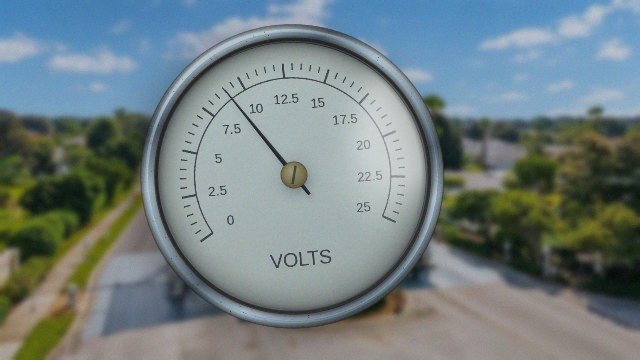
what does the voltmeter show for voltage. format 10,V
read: 9,V
